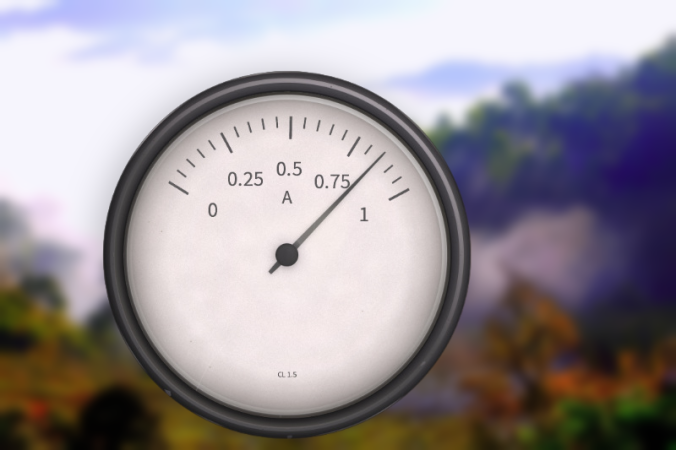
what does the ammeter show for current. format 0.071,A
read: 0.85,A
